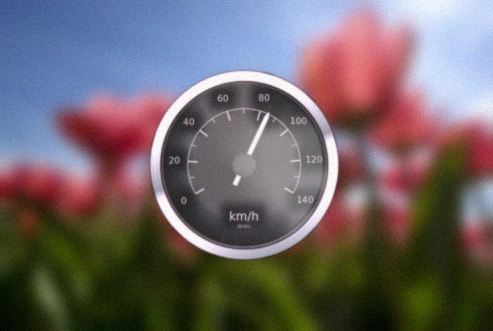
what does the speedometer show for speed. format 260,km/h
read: 85,km/h
